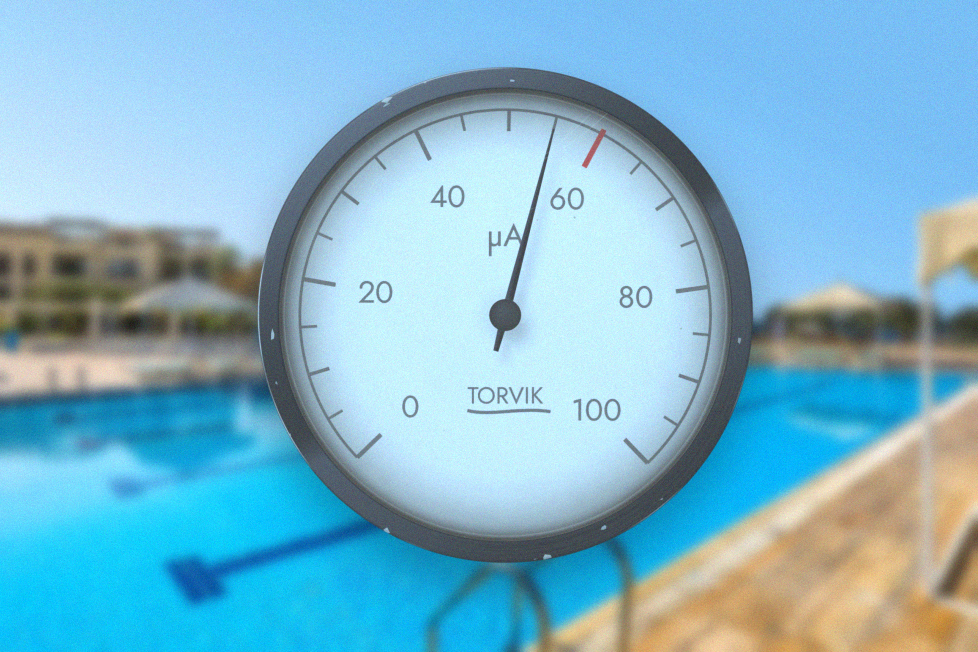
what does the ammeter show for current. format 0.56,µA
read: 55,µA
